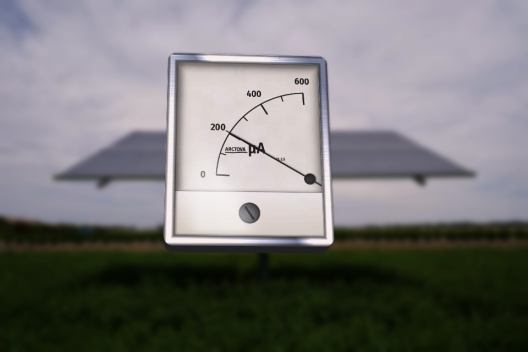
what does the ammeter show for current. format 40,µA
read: 200,µA
